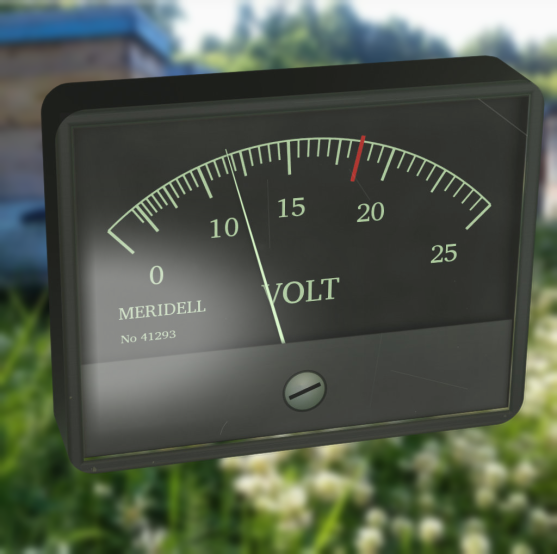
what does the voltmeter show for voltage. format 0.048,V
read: 11.75,V
